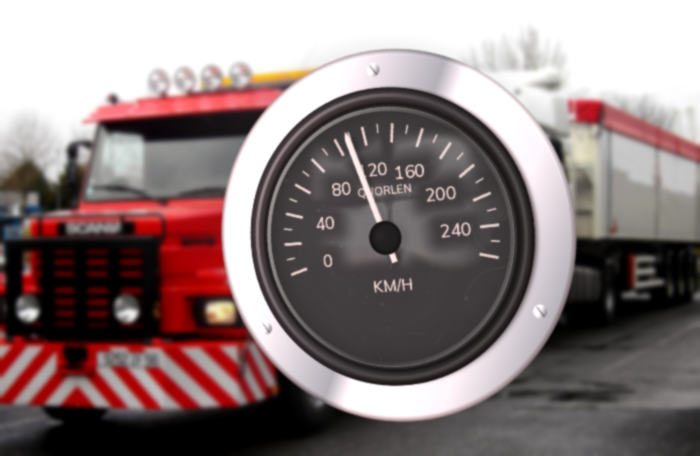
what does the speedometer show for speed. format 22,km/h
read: 110,km/h
